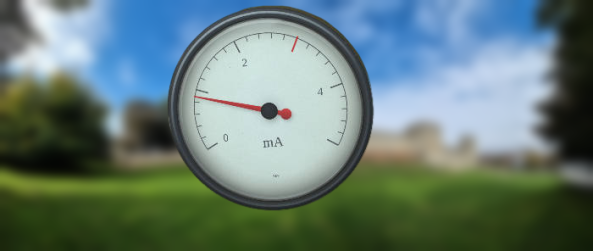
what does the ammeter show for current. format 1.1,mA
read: 0.9,mA
